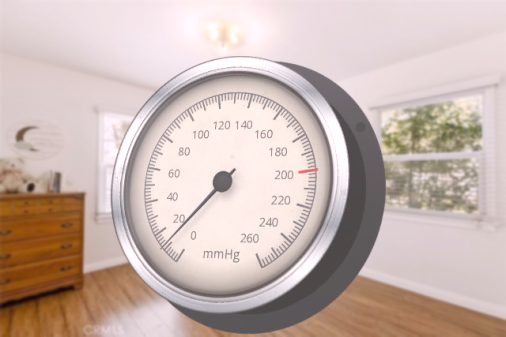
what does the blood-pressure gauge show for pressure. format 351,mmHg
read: 10,mmHg
